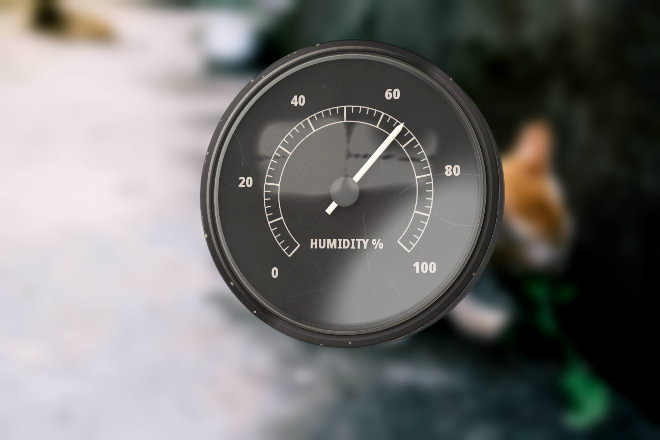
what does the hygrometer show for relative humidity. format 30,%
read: 66,%
